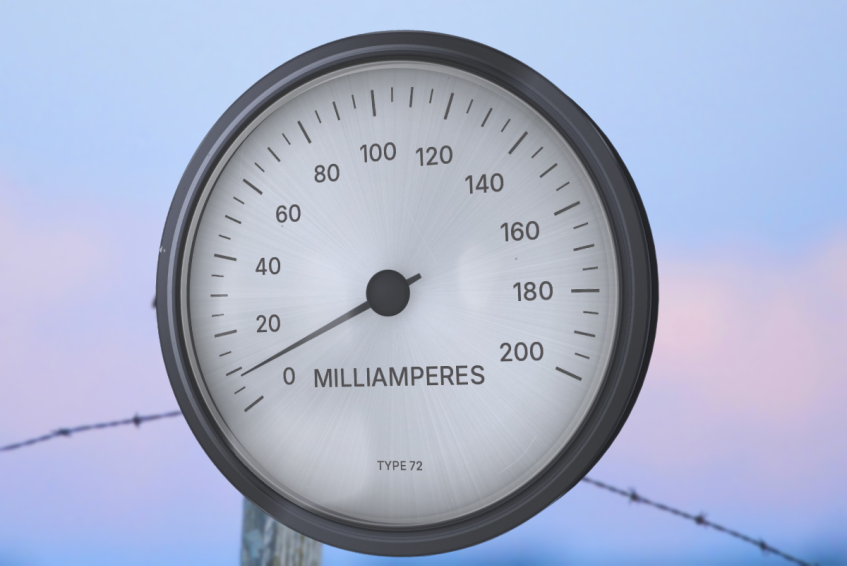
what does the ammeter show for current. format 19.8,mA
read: 7.5,mA
